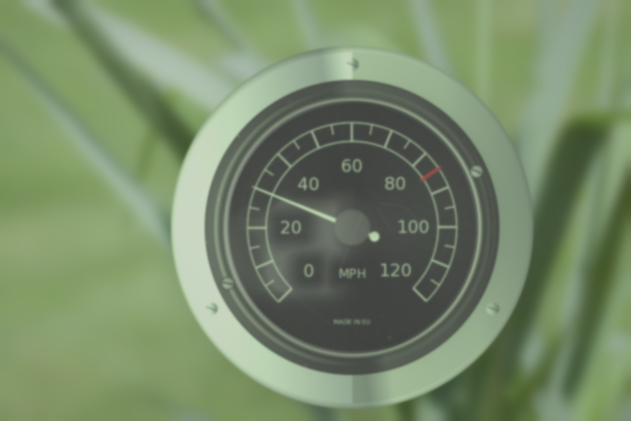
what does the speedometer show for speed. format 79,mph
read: 30,mph
